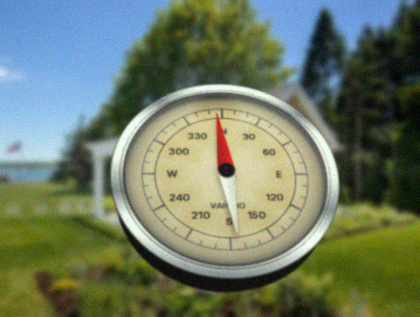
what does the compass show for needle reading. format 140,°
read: 355,°
